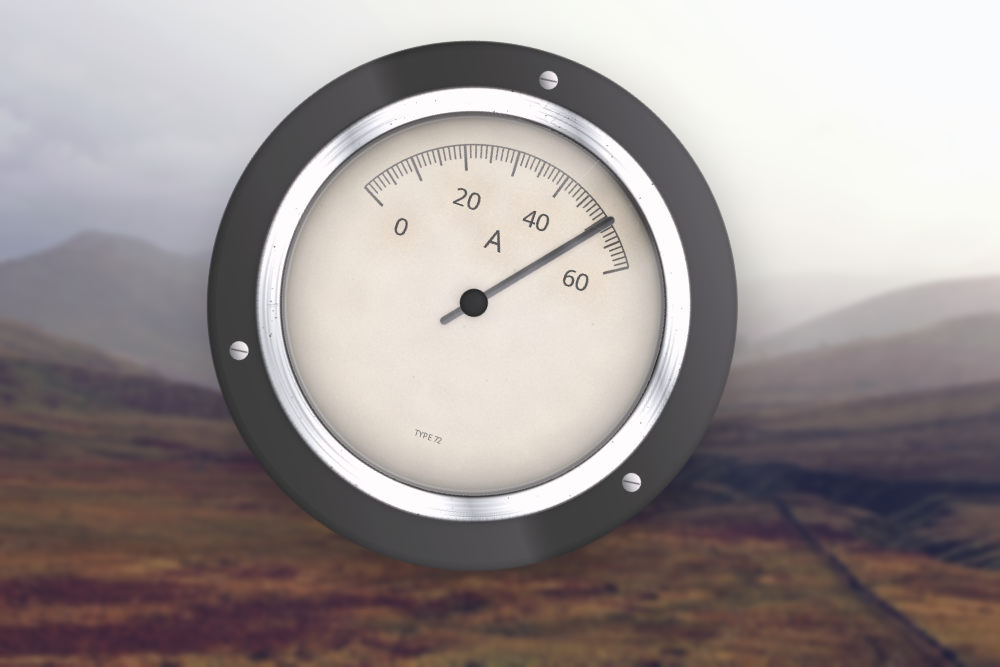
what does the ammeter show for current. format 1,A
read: 51,A
